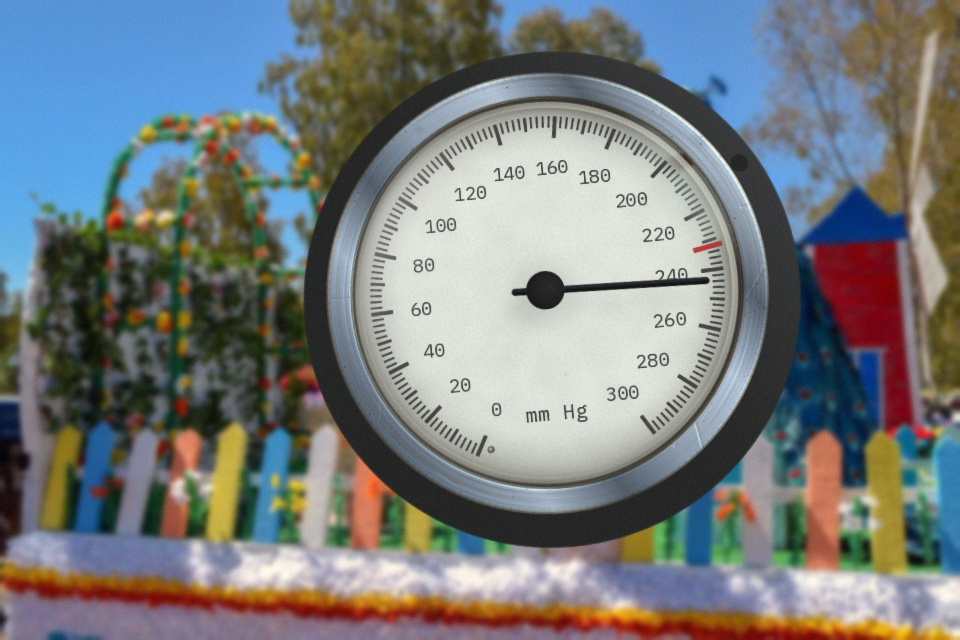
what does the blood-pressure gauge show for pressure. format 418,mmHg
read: 244,mmHg
